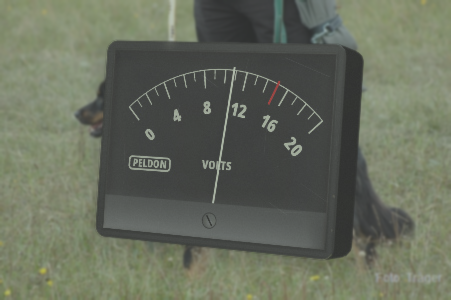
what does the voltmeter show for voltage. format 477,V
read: 11,V
